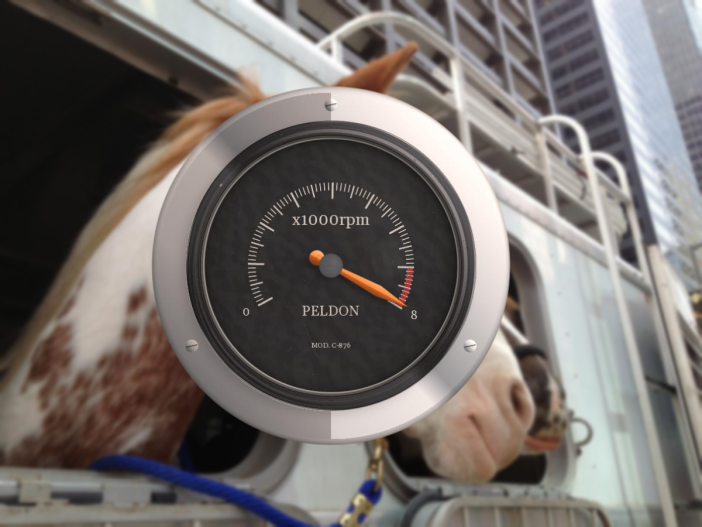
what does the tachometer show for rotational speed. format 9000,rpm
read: 7900,rpm
